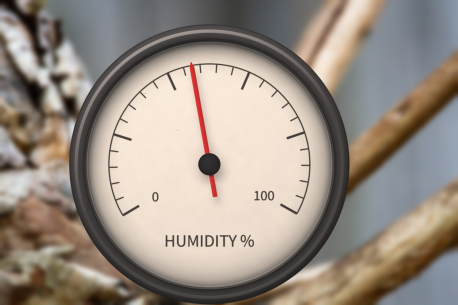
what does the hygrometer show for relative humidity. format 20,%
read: 46,%
